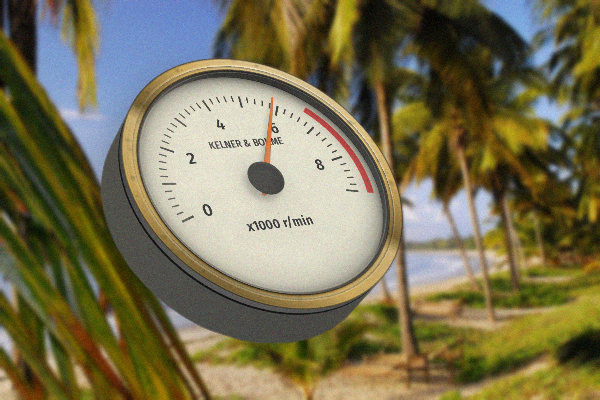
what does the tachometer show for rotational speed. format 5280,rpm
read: 5800,rpm
